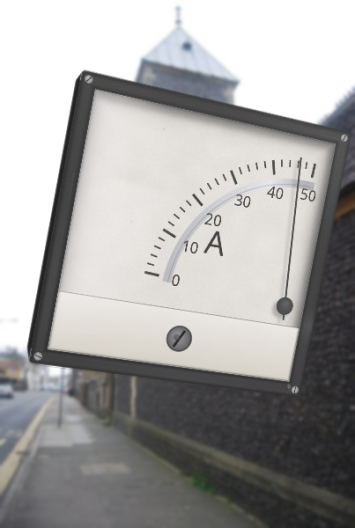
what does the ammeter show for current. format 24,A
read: 46,A
